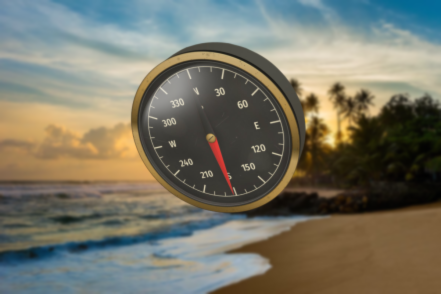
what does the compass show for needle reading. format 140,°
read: 180,°
